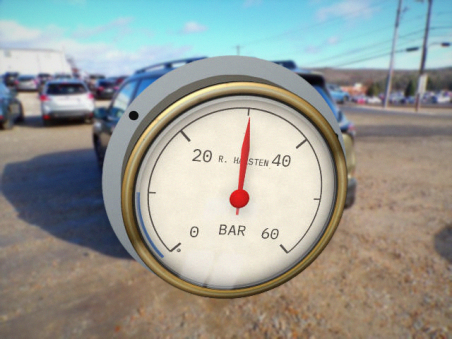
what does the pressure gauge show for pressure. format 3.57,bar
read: 30,bar
